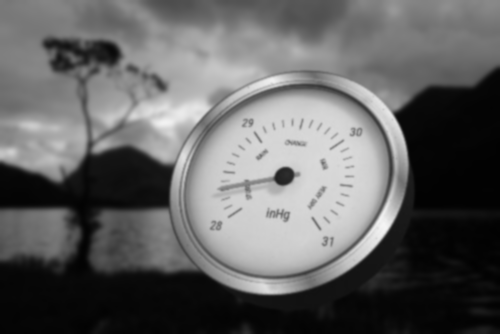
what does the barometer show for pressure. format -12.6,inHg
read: 28.3,inHg
